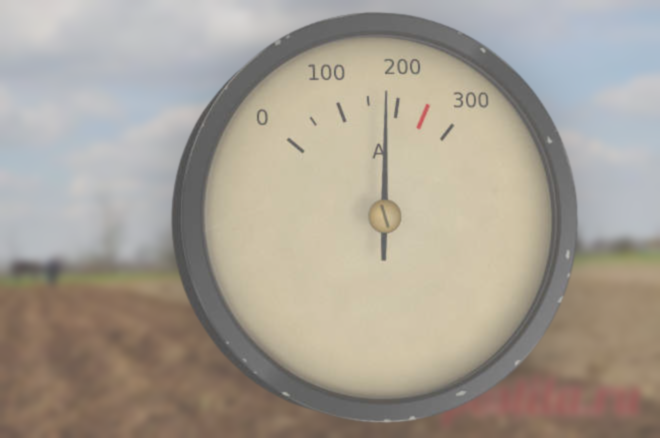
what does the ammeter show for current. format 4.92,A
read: 175,A
